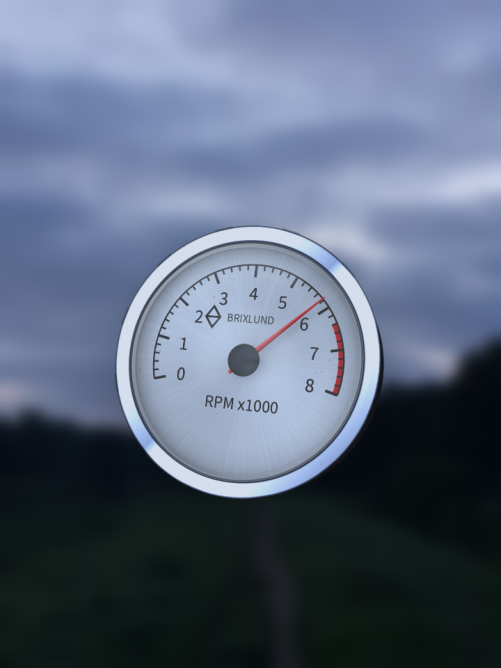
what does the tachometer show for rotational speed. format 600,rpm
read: 5800,rpm
